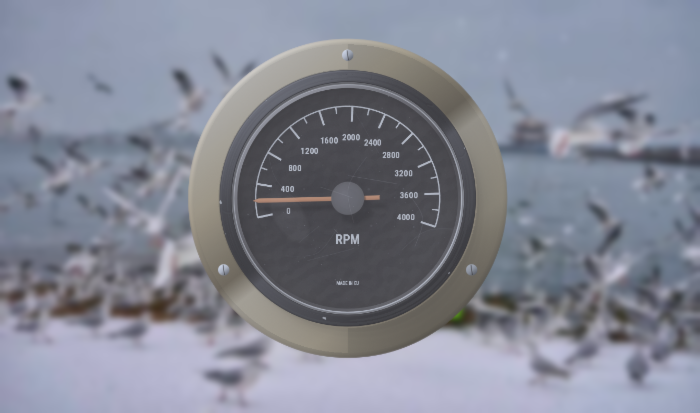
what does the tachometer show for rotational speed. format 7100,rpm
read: 200,rpm
